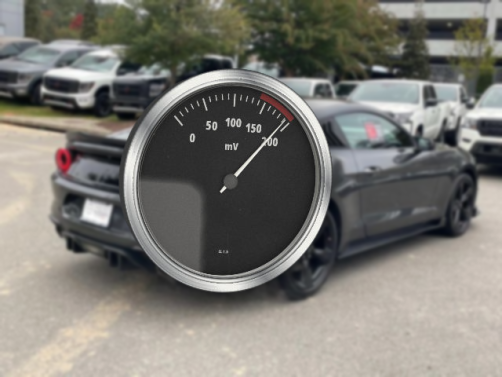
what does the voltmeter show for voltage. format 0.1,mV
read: 190,mV
